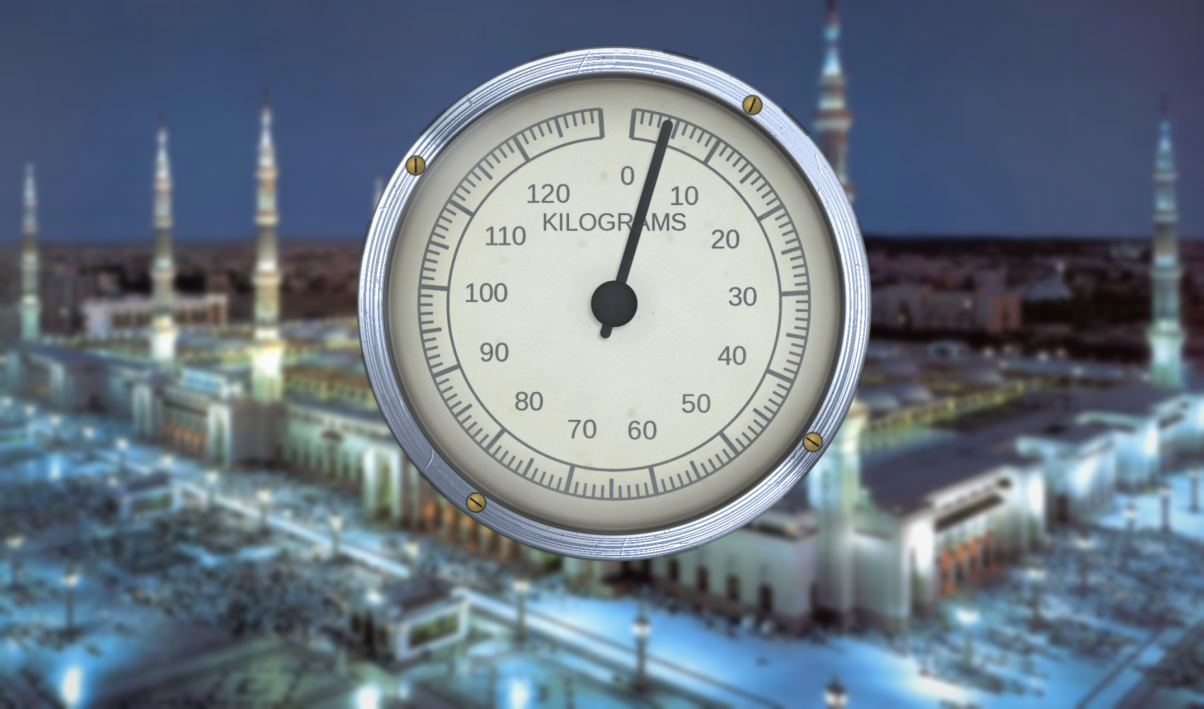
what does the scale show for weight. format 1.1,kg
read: 4,kg
